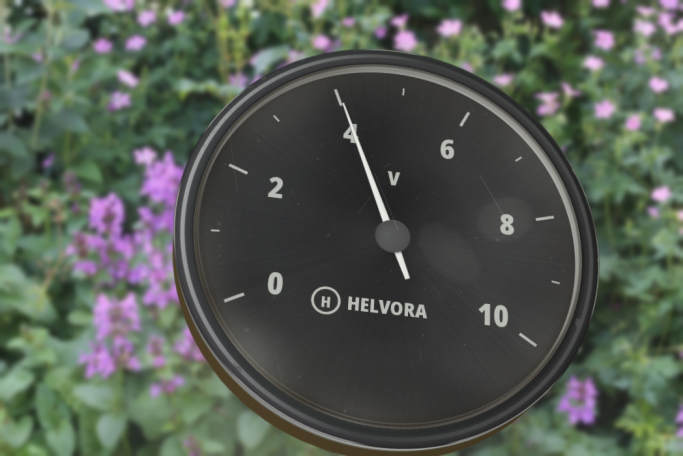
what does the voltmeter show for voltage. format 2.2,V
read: 4,V
